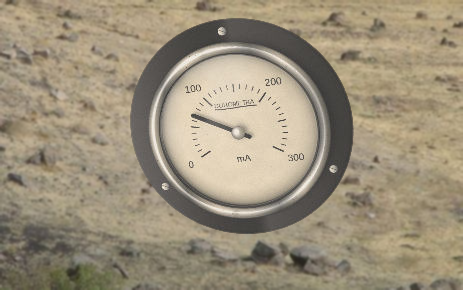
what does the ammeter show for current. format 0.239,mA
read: 70,mA
